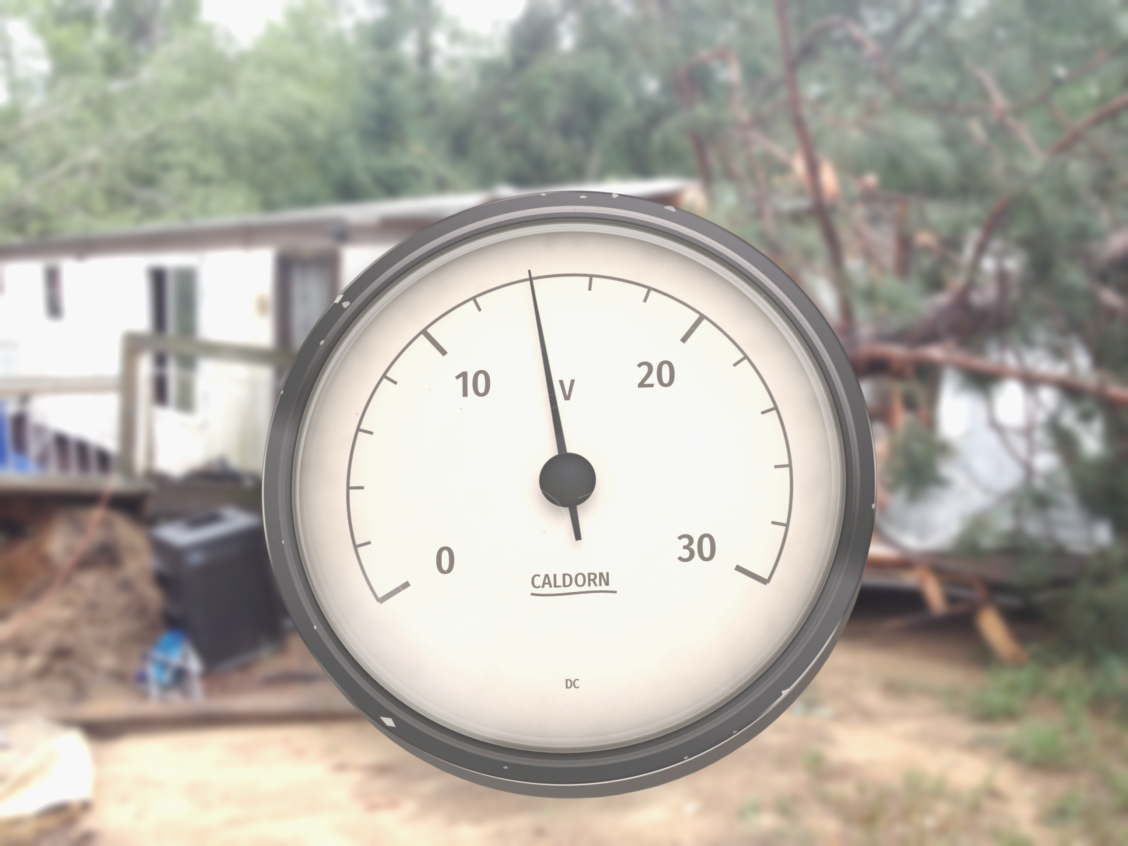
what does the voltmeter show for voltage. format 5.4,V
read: 14,V
